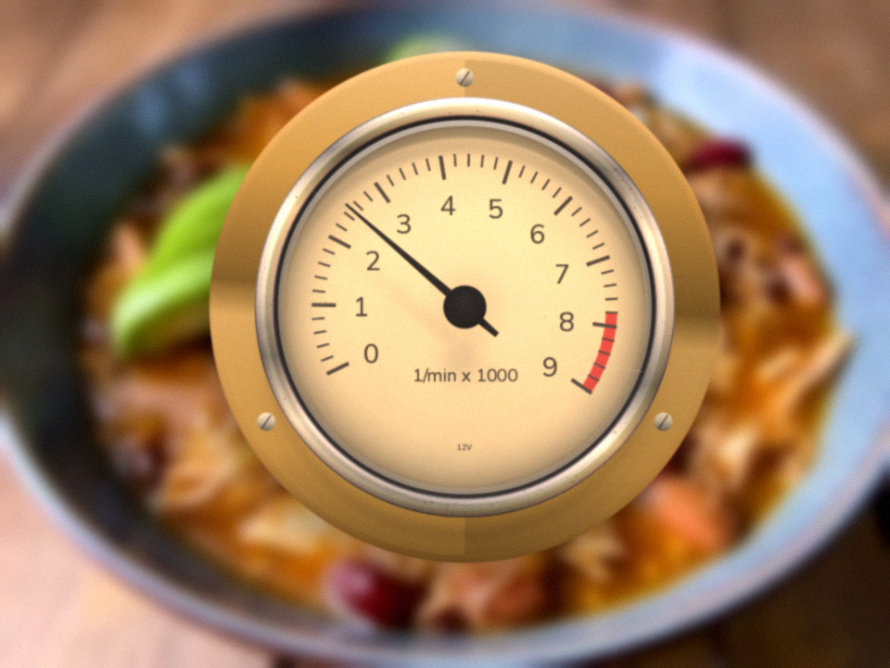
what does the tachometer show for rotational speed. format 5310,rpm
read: 2500,rpm
